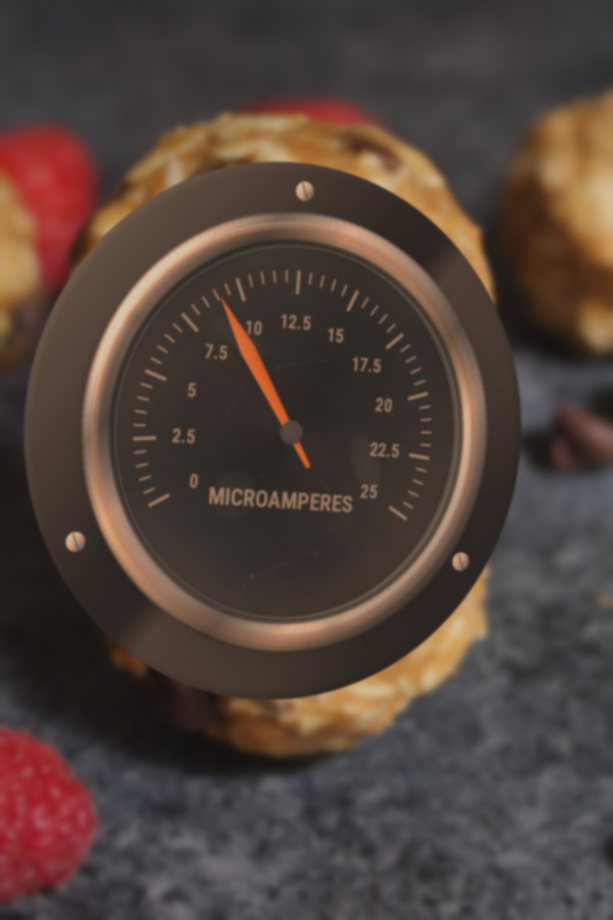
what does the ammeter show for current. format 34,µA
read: 9,µA
